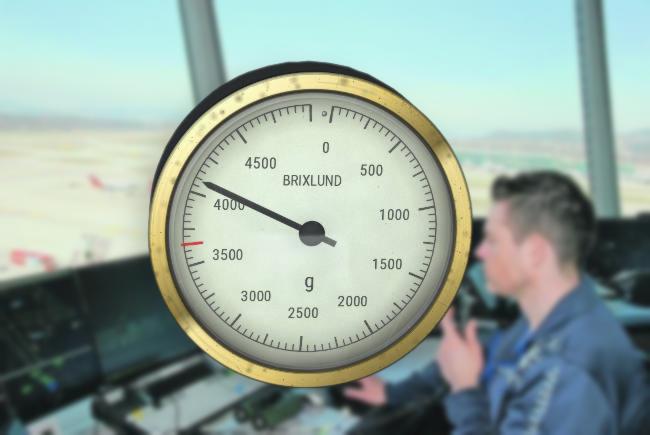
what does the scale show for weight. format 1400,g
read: 4100,g
